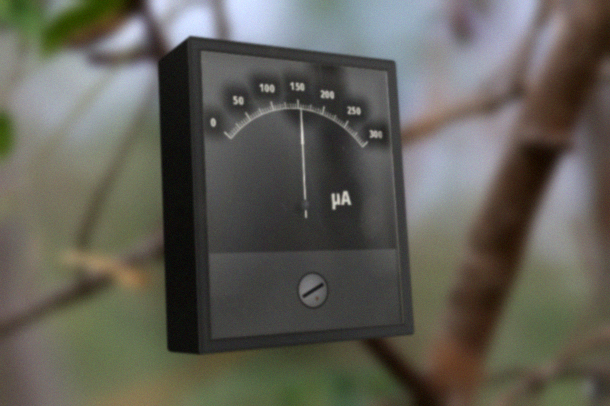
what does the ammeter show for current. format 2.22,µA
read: 150,µA
